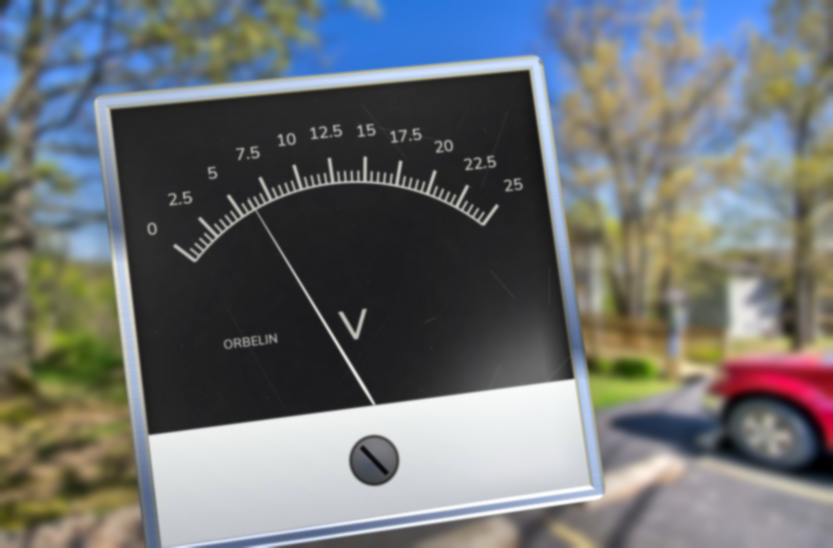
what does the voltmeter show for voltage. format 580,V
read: 6,V
